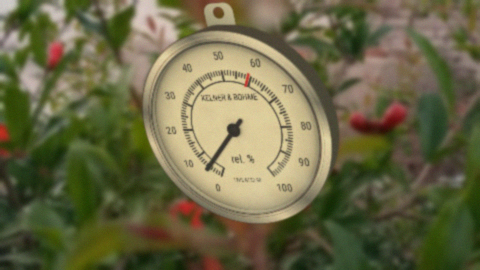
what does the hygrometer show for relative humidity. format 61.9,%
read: 5,%
